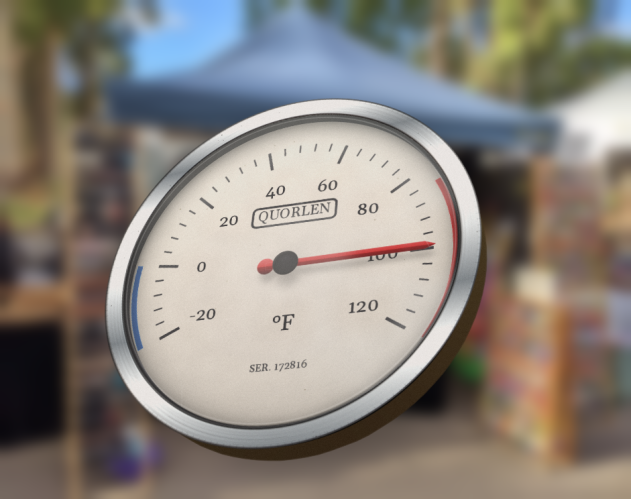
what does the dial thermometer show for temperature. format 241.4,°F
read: 100,°F
